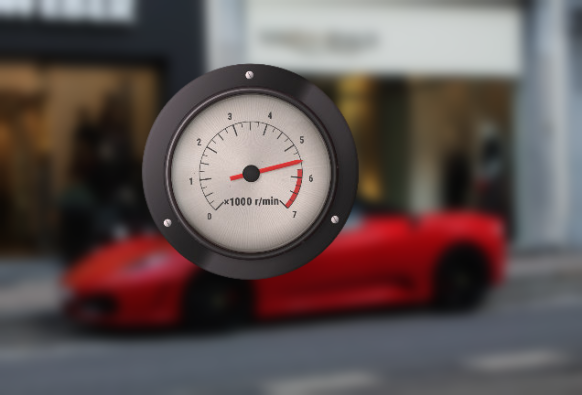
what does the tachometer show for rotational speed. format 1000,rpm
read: 5500,rpm
